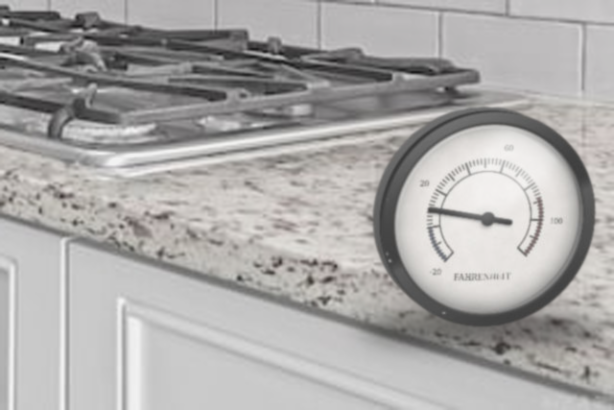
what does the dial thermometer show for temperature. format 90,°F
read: 10,°F
